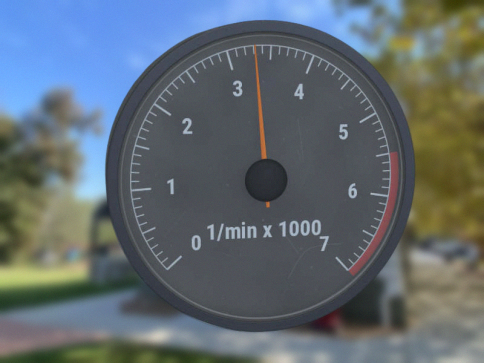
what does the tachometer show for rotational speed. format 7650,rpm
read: 3300,rpm
